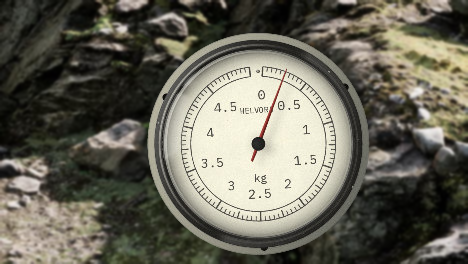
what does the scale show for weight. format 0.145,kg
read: 0.25,kg
